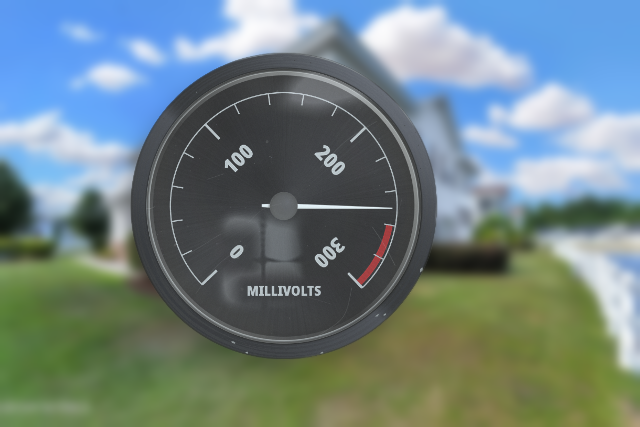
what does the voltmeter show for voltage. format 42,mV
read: 250,mV
